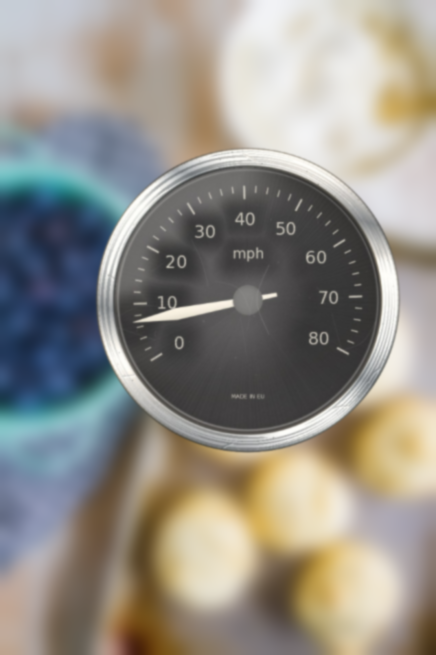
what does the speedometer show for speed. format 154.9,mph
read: 7,mph
